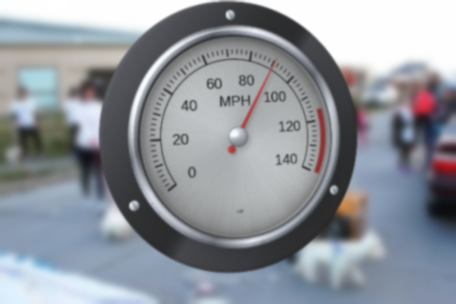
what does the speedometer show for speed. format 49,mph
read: 90,mph
